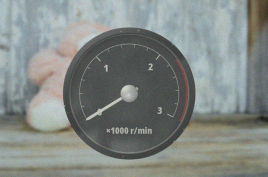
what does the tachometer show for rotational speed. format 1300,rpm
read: 0,rpm
